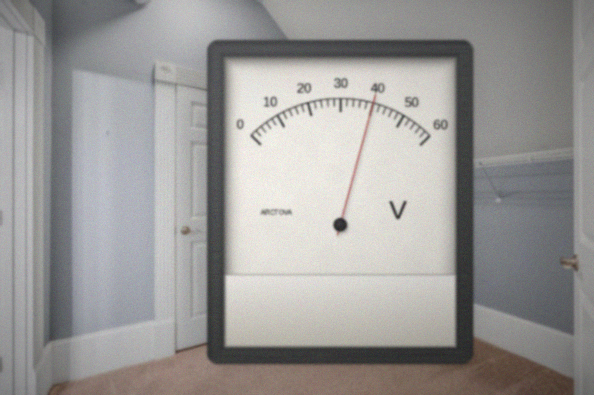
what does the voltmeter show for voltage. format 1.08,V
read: 40,V
